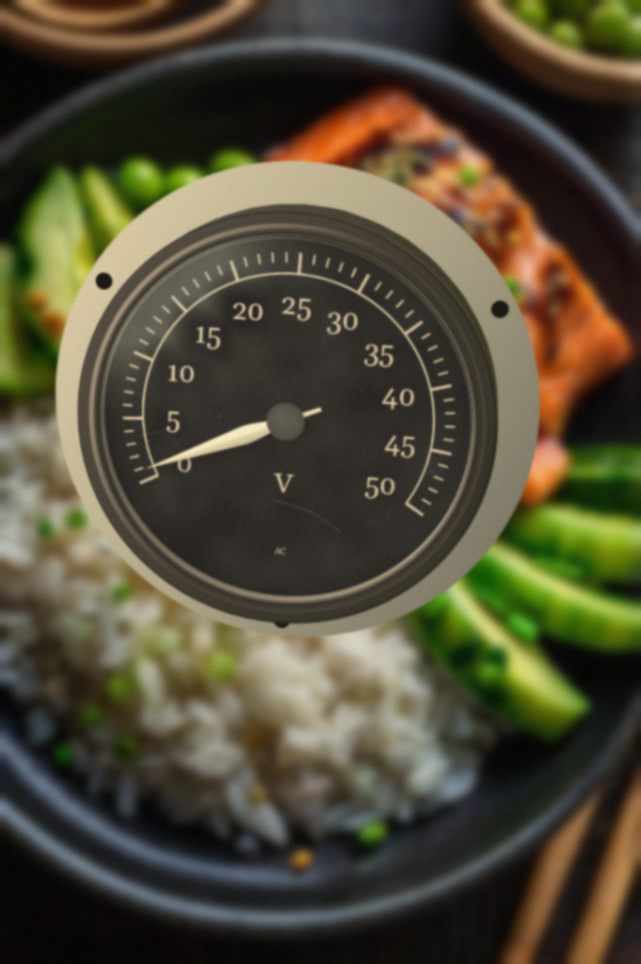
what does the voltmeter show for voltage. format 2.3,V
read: 1,V
